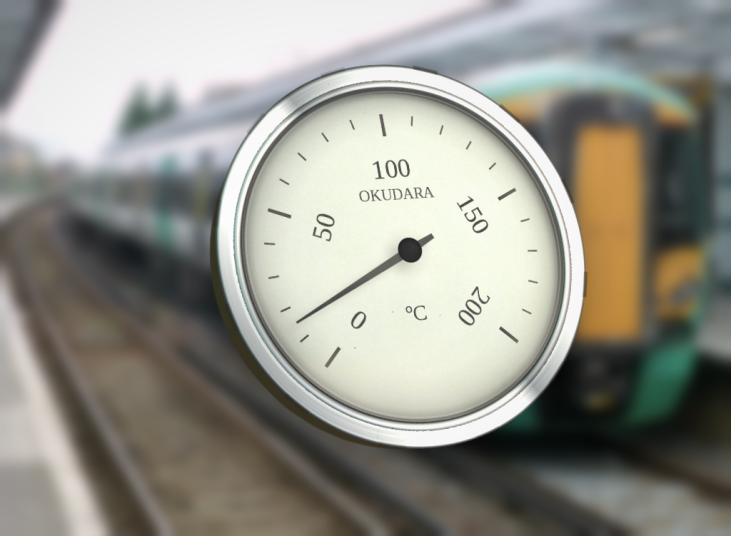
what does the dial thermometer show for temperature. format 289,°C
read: 15,°C
